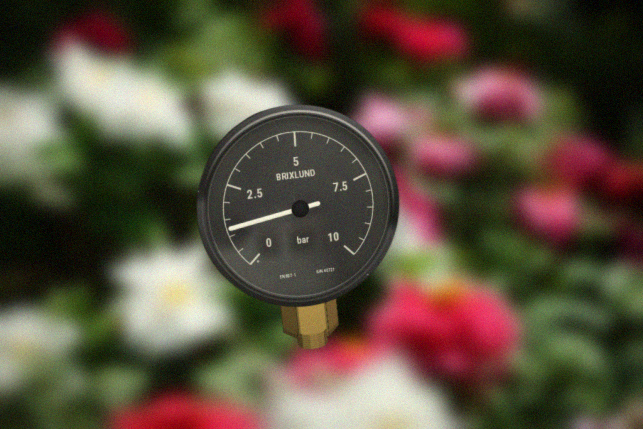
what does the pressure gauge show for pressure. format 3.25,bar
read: 1.25,bar
